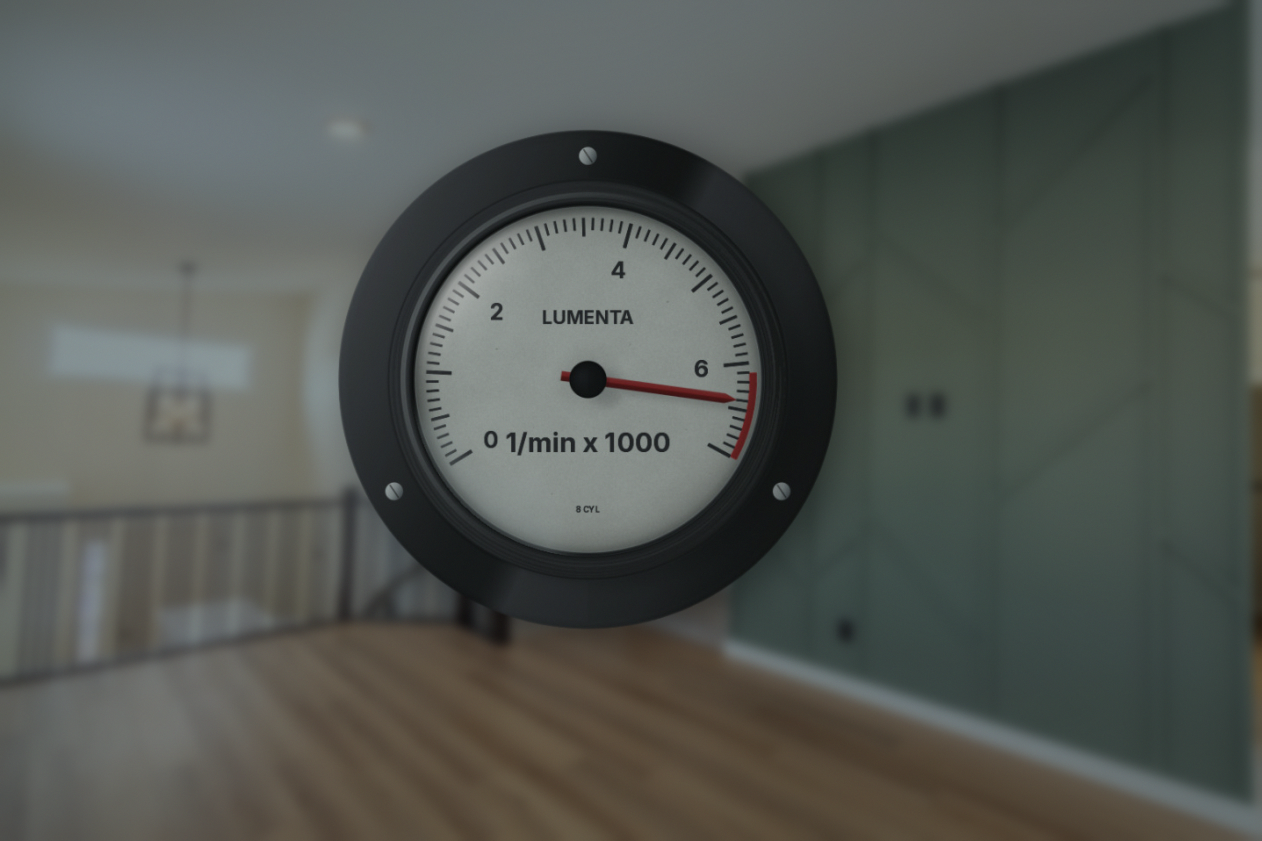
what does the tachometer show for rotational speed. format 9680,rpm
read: 6400,rpm
